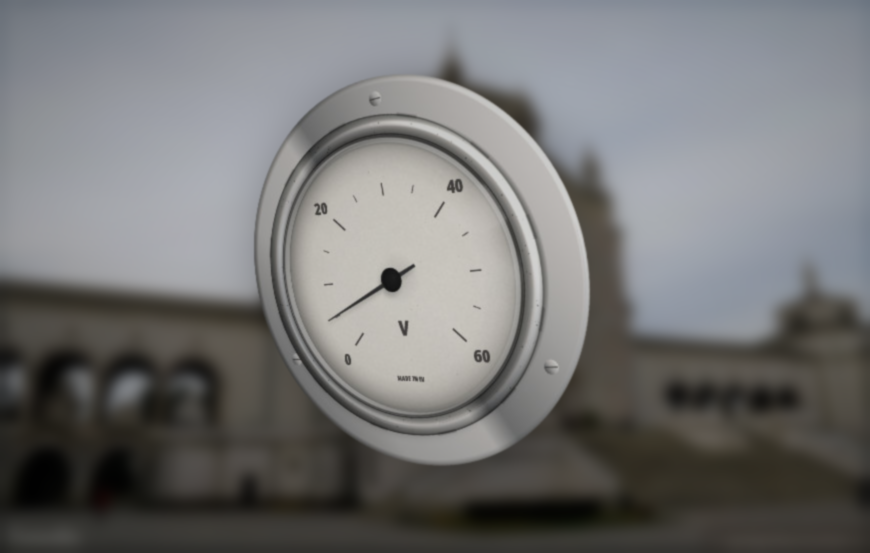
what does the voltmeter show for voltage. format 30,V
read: 5,V
